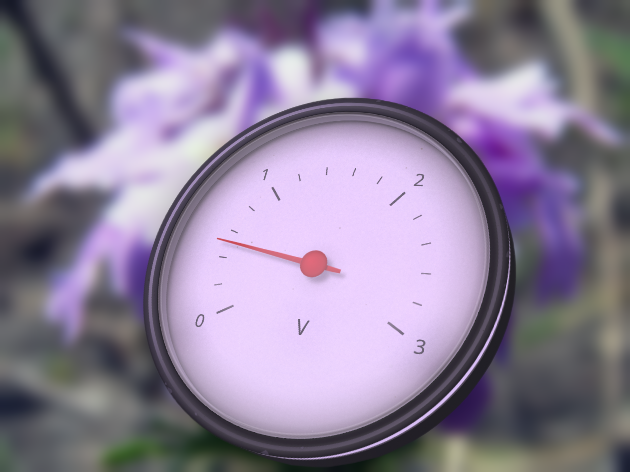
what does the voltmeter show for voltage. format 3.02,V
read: 0.5,V
